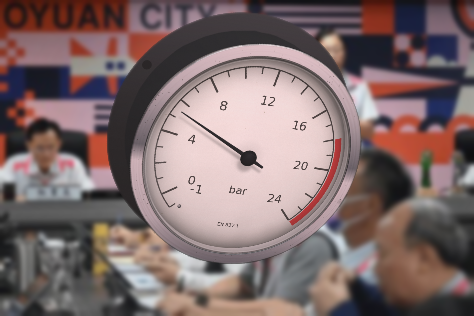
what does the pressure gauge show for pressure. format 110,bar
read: 5.5,bar
